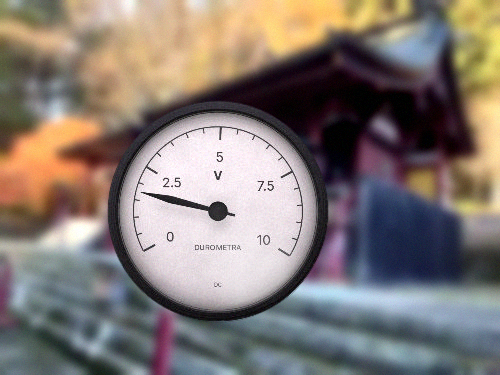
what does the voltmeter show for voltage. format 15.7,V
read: 1.75,V
